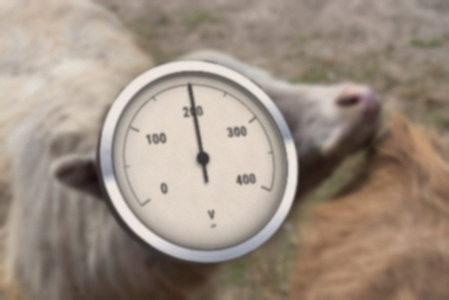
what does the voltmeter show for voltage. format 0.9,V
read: 200,V
